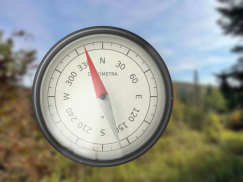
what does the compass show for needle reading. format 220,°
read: 340,°
